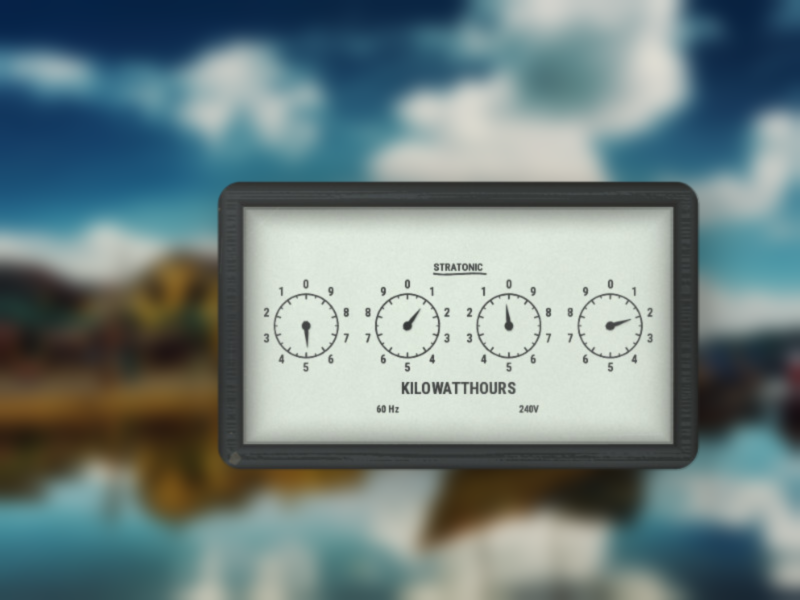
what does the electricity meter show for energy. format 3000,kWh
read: 5102,kWh
